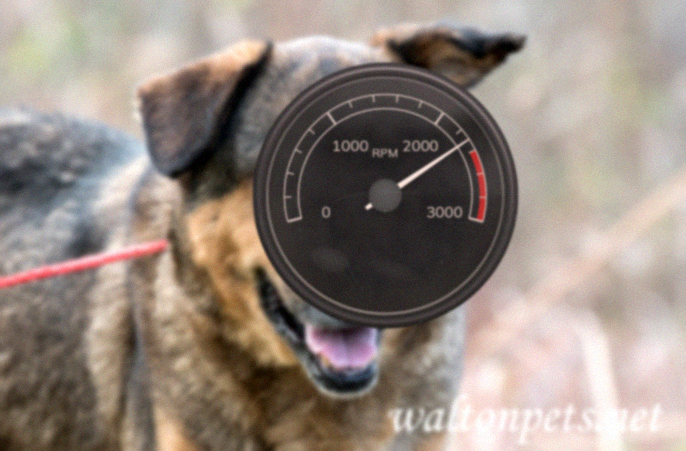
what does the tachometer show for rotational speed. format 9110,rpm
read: 2300,rpm
